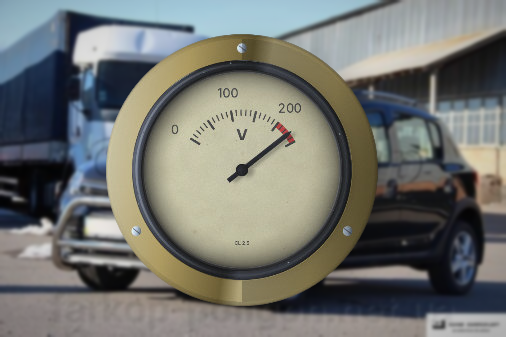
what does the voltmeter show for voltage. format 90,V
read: 230,V
